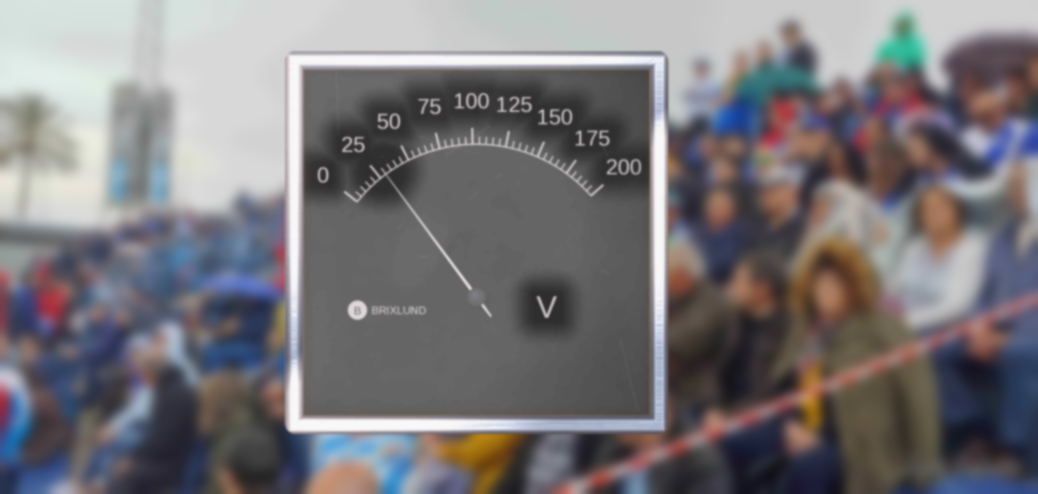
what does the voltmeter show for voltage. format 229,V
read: 30,V
